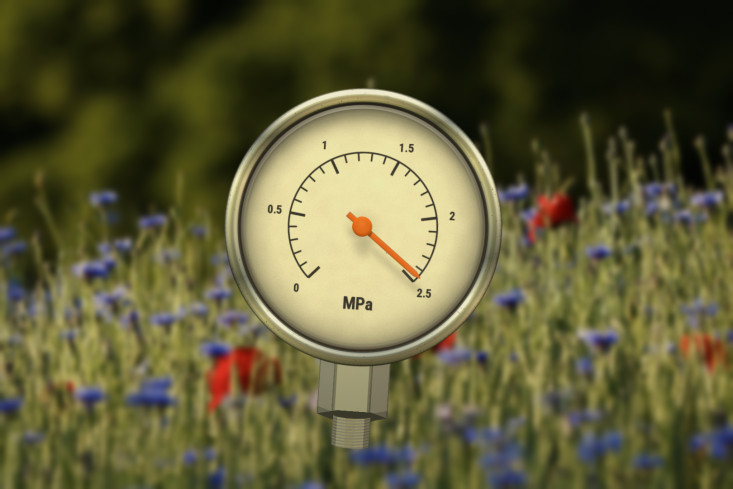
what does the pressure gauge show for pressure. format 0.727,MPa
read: 2.45,MPa
